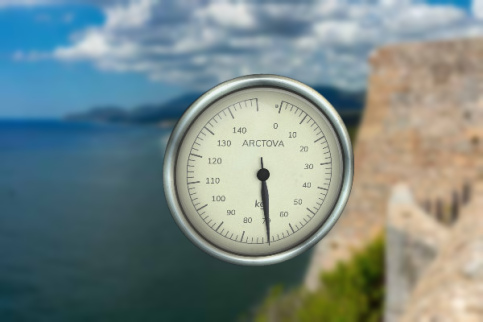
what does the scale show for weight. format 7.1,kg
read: 70,kg
